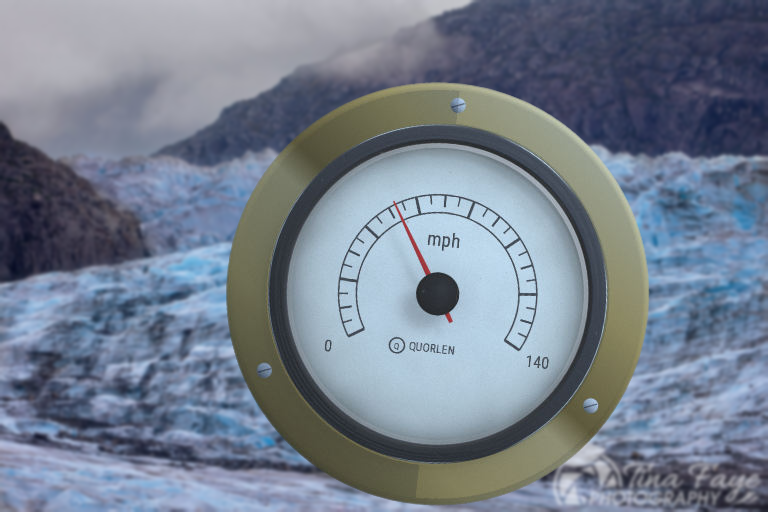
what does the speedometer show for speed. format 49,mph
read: 52.5,mph
